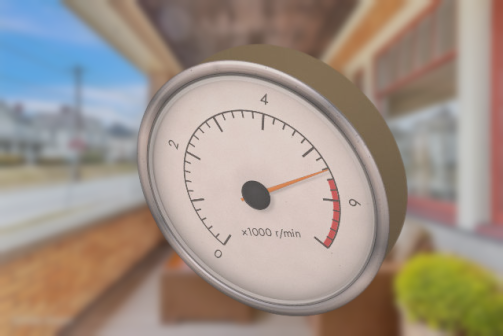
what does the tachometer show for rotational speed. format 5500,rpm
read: 5400,rpm
